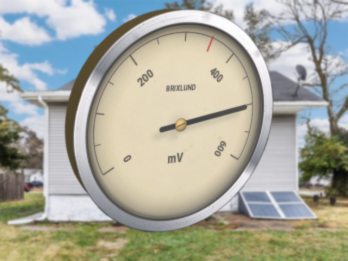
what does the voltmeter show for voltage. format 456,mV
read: 500,mV
